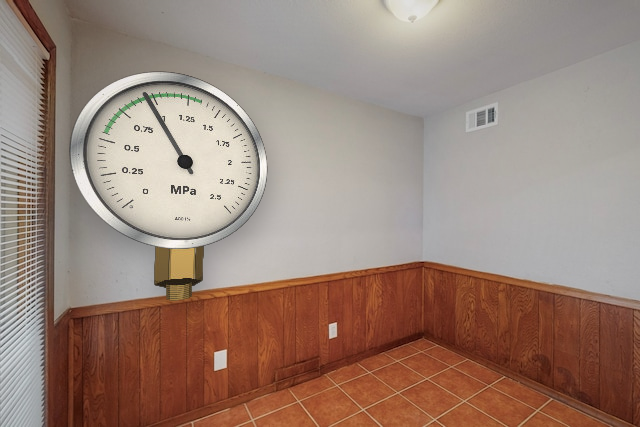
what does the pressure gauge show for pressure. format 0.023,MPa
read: 0.95,MPa
